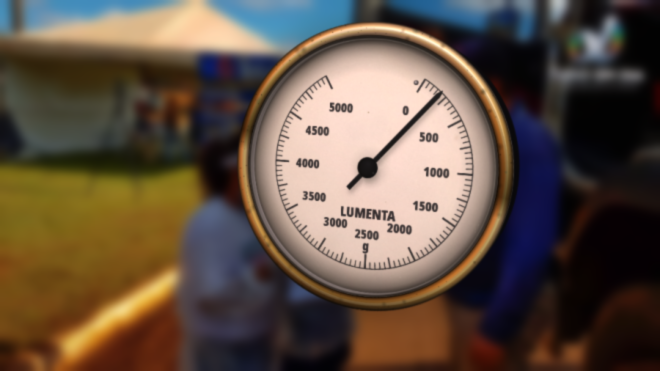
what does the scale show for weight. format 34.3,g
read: 200,g
